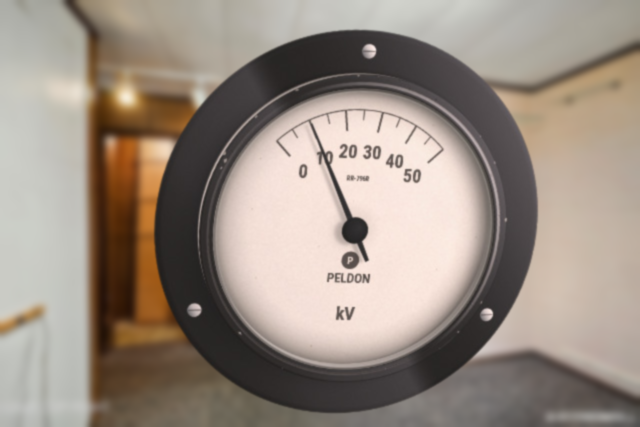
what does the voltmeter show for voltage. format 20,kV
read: 10,kV
